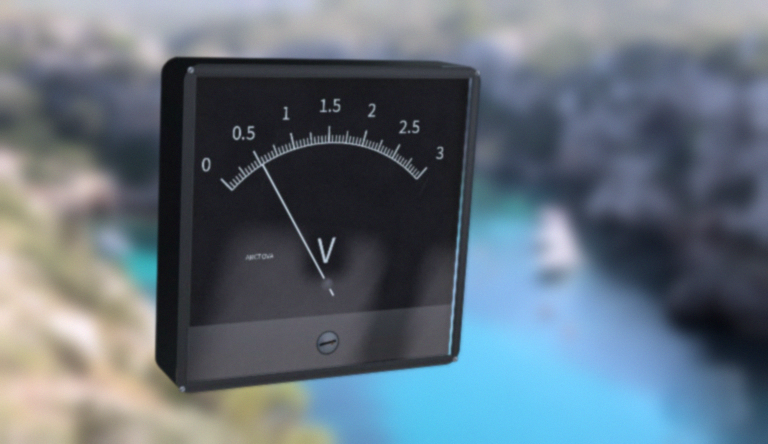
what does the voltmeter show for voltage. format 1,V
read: 0.5,V
